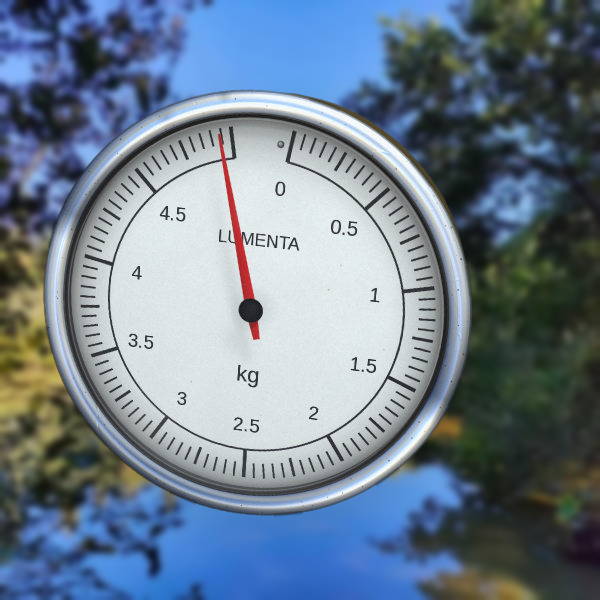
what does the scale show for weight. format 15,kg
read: 4.95,kg
